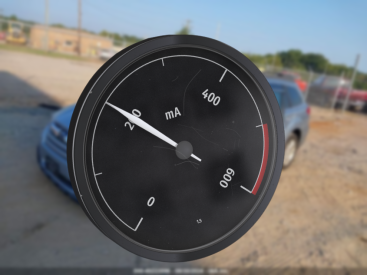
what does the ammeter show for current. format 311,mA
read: 200,mA
